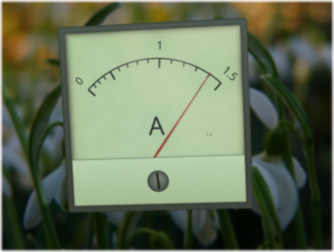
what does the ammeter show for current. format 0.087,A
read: 1.4,A
